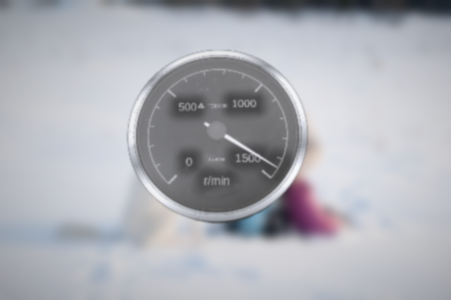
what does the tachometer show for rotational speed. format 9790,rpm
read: 1450,rpm
